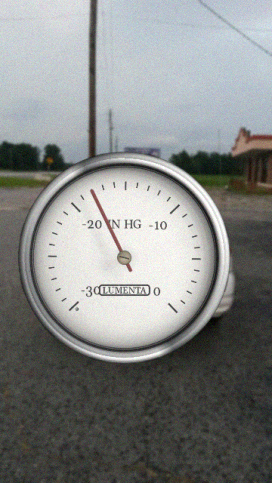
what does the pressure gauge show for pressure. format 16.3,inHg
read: -18,inHg
